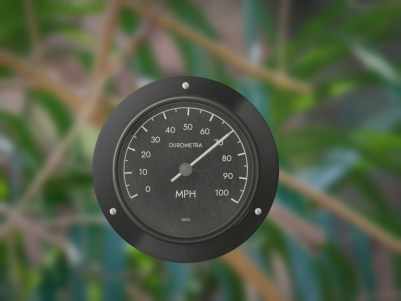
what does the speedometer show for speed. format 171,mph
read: 70,mph
